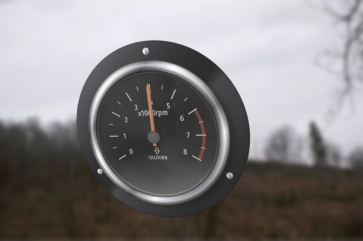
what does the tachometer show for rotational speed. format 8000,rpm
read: 4000,rpm
